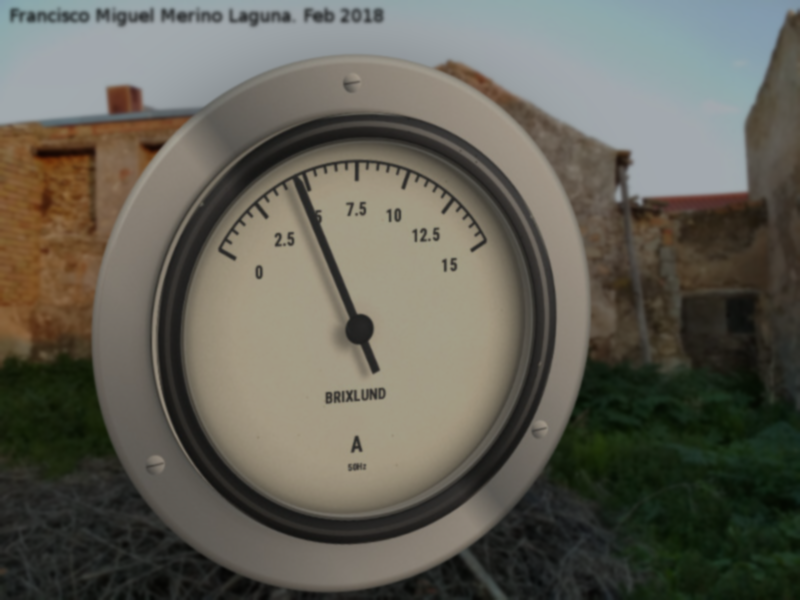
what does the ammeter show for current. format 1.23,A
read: 4.5,A
